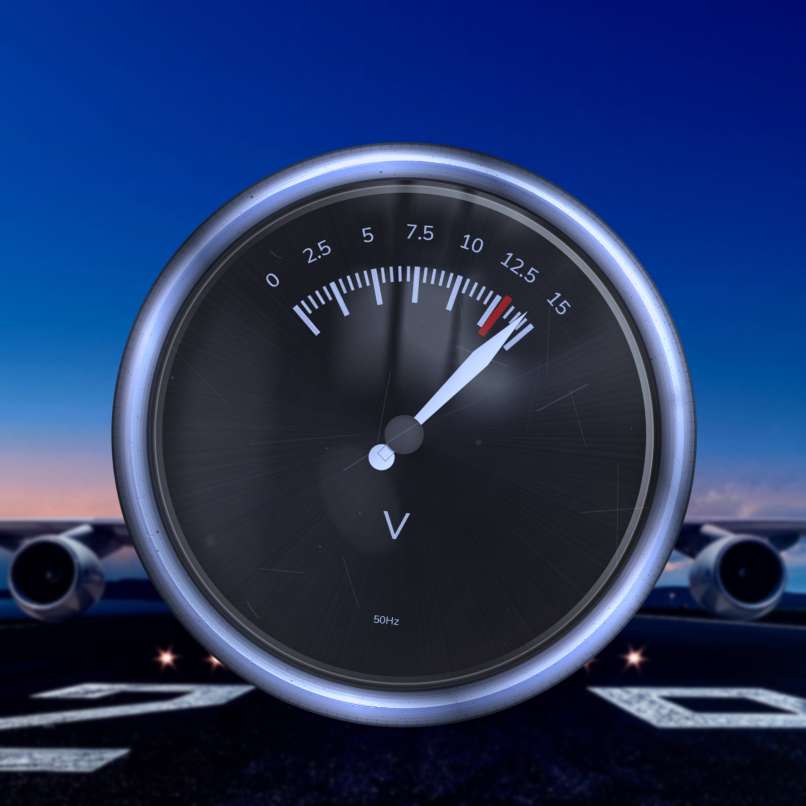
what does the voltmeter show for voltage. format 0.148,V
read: 14.25,V
